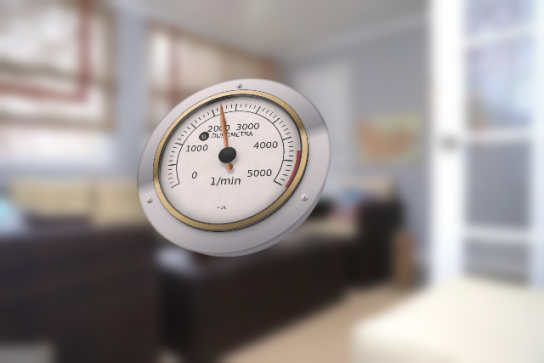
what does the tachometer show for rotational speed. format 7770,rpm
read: 2200,rpm
